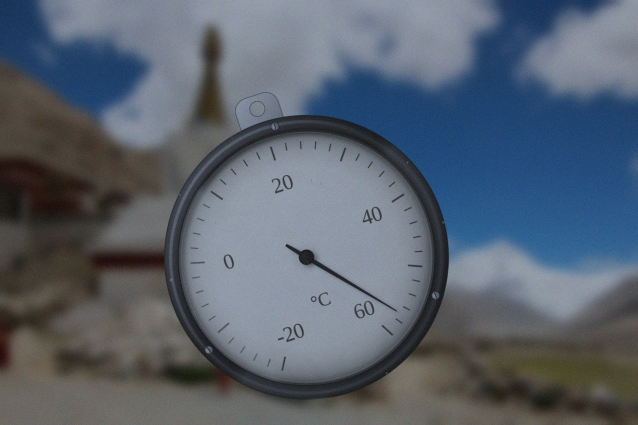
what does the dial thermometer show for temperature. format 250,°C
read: 57,°C
